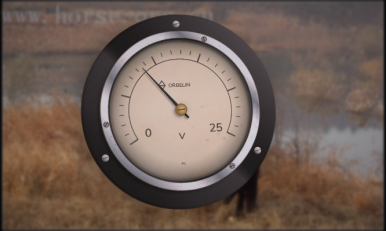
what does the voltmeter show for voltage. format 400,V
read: 8.5,V
